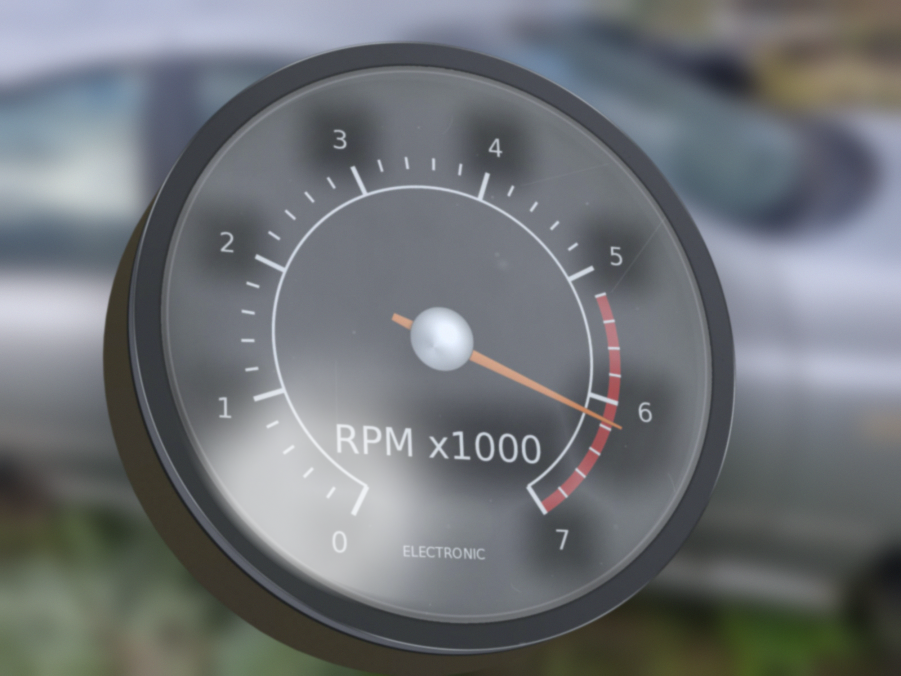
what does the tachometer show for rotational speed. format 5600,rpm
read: 6200,rpm
